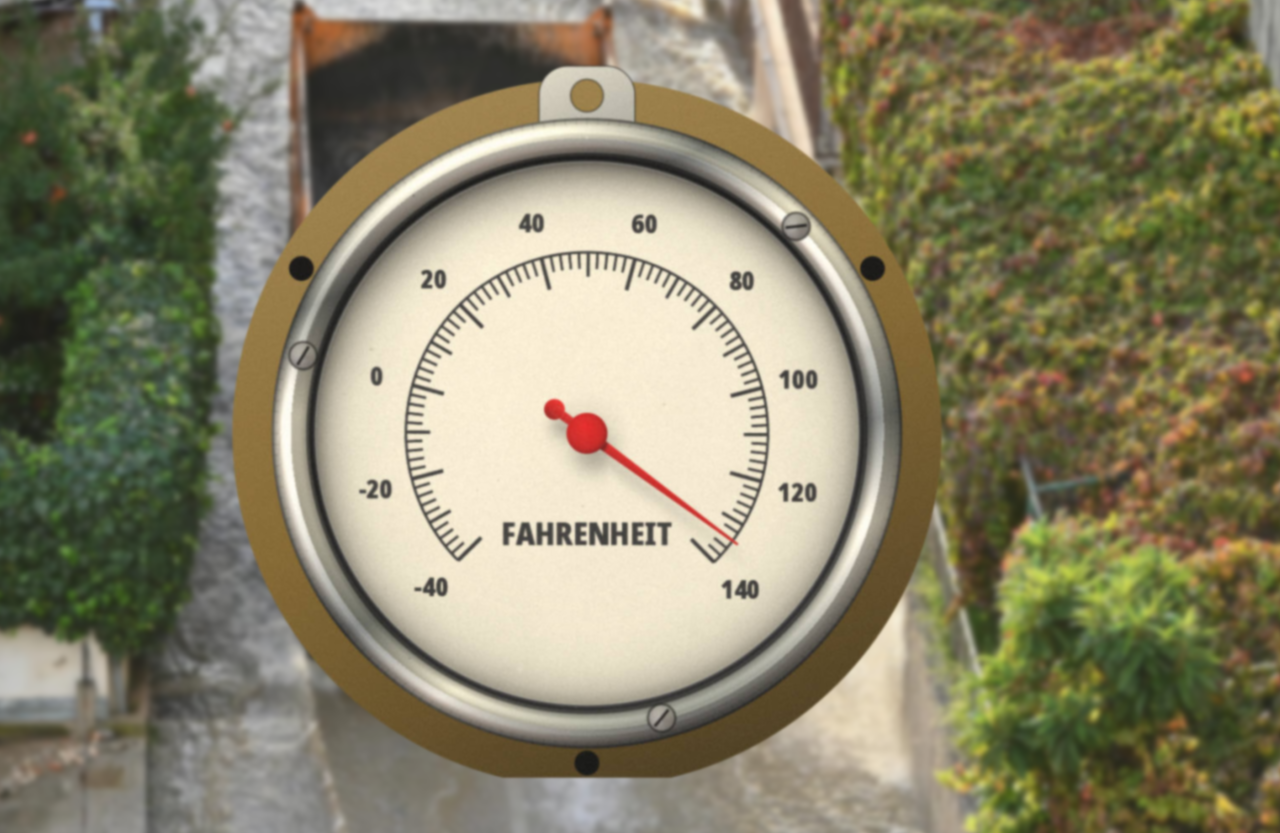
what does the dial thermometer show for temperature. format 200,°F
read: 134,°F
